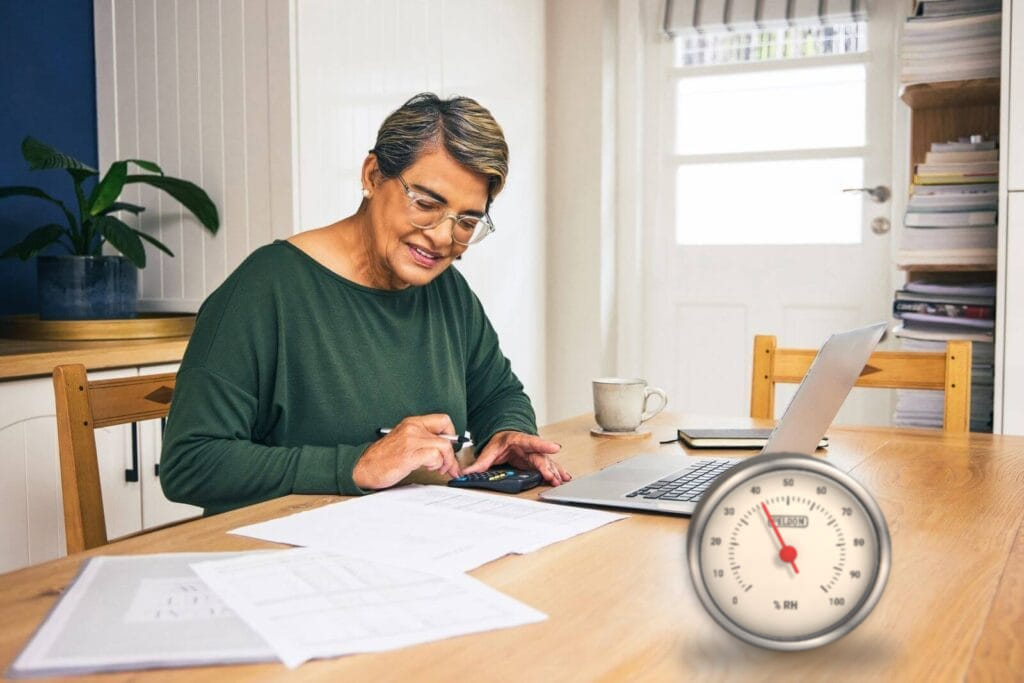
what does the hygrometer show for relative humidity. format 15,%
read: 40,%
